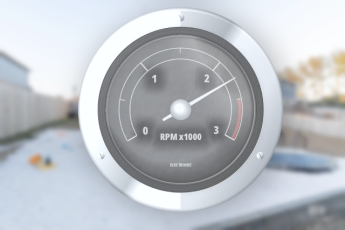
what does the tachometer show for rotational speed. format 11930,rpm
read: 2250,rpm
